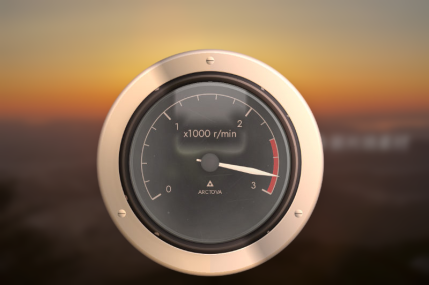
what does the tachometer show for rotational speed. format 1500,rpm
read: 2800,rpm
